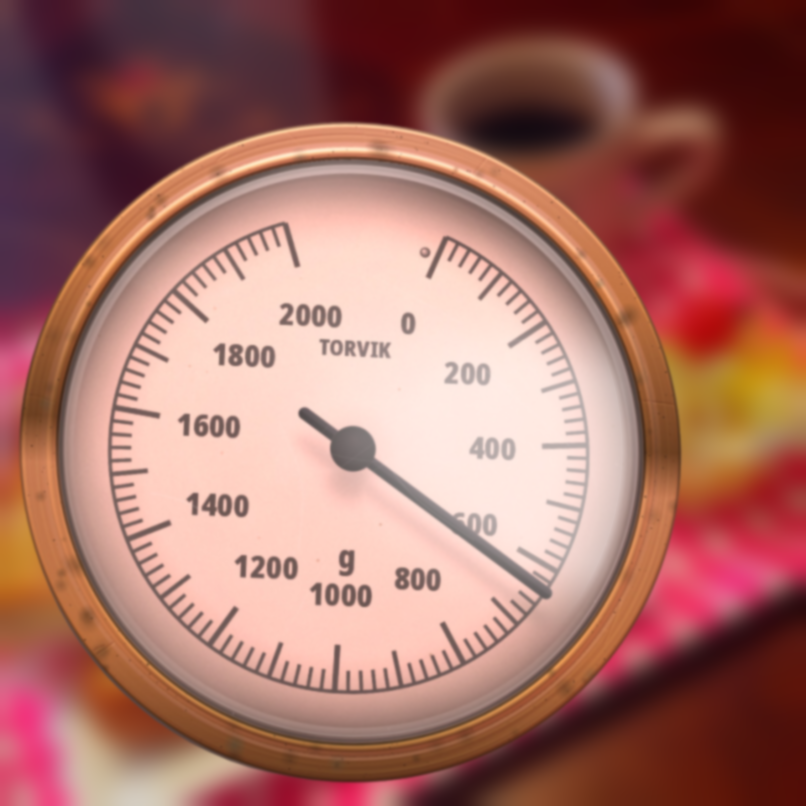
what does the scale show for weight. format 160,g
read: 640,g
